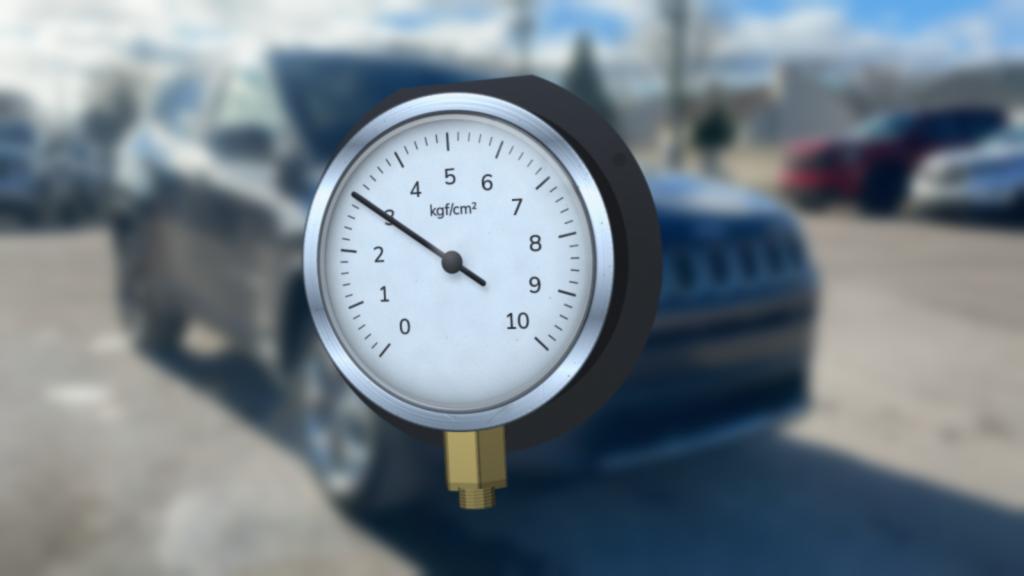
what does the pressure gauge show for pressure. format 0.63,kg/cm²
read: 3,kg/cm²
